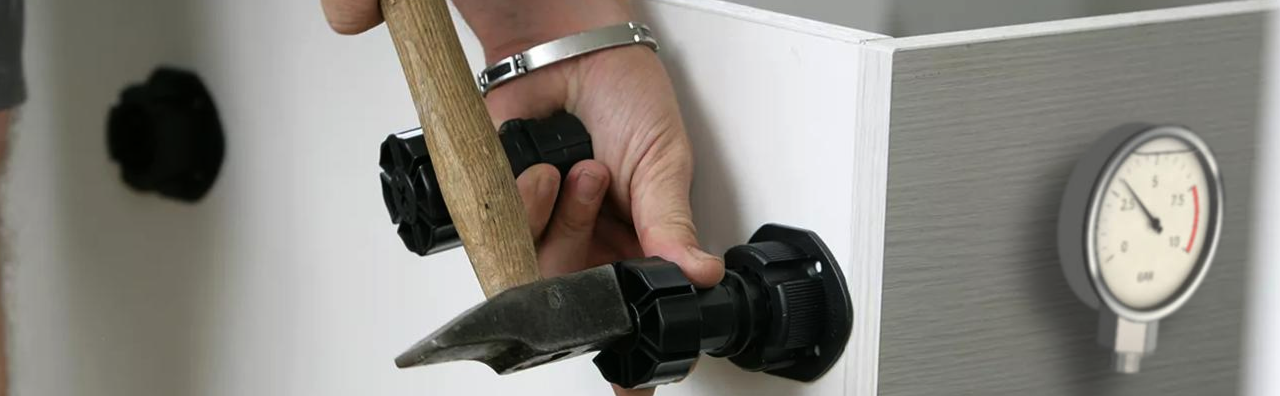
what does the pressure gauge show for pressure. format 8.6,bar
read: 3,bar
